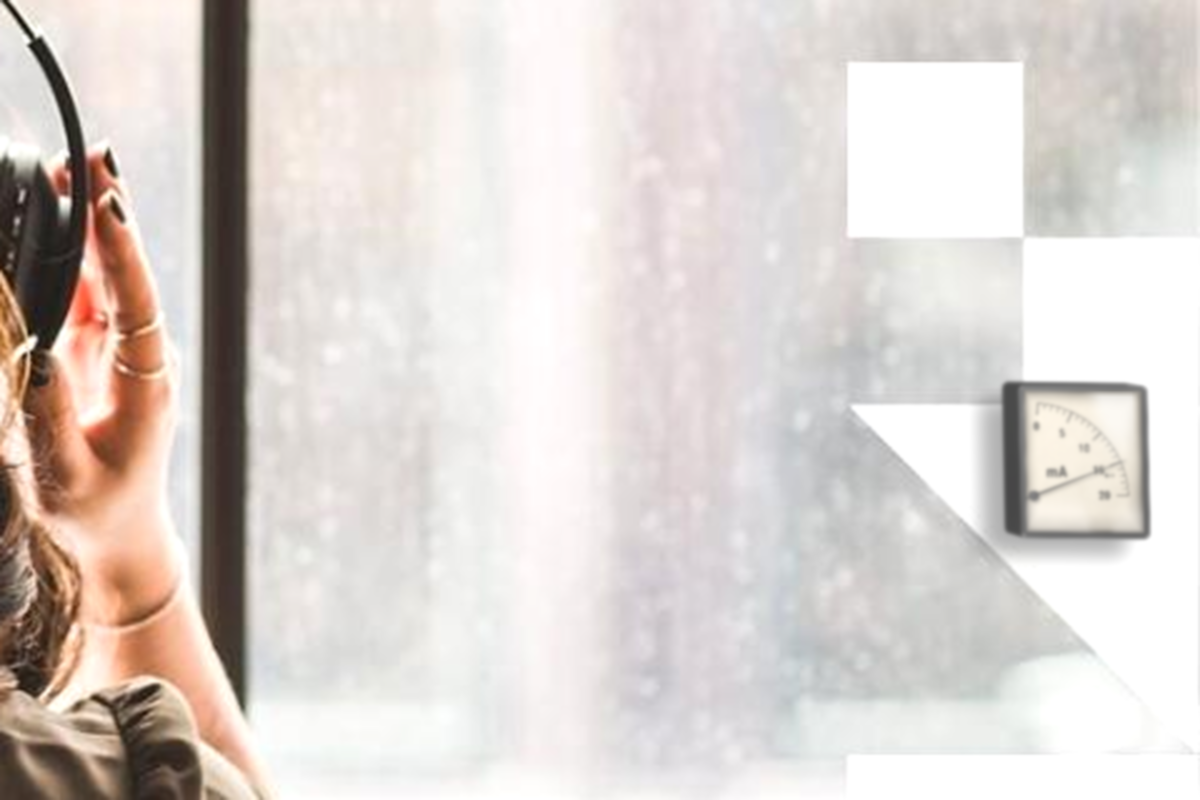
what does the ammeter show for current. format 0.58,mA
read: 15,mA
